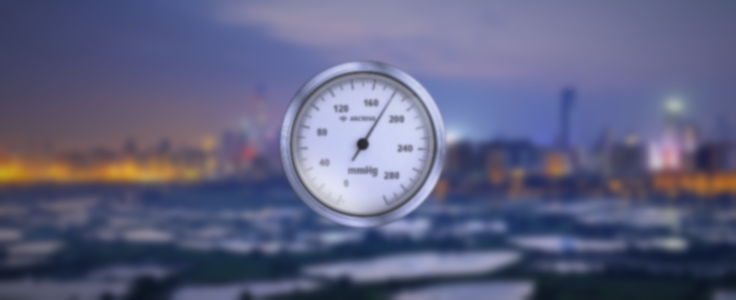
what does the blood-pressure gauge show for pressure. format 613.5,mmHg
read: 180,mmHg
